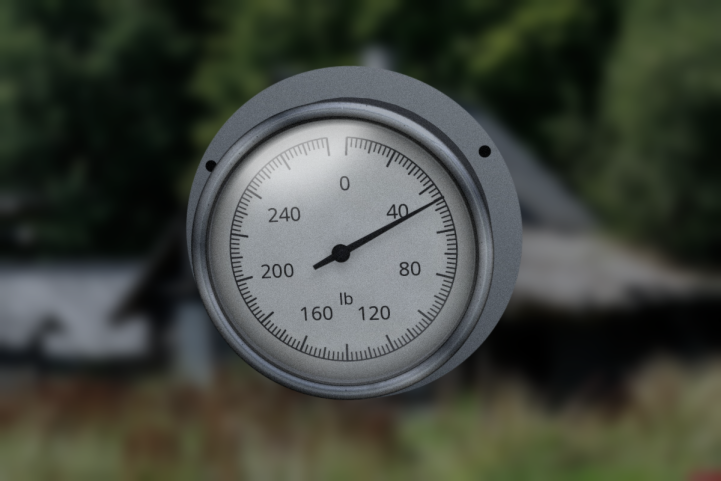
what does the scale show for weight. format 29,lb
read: 46,lb
